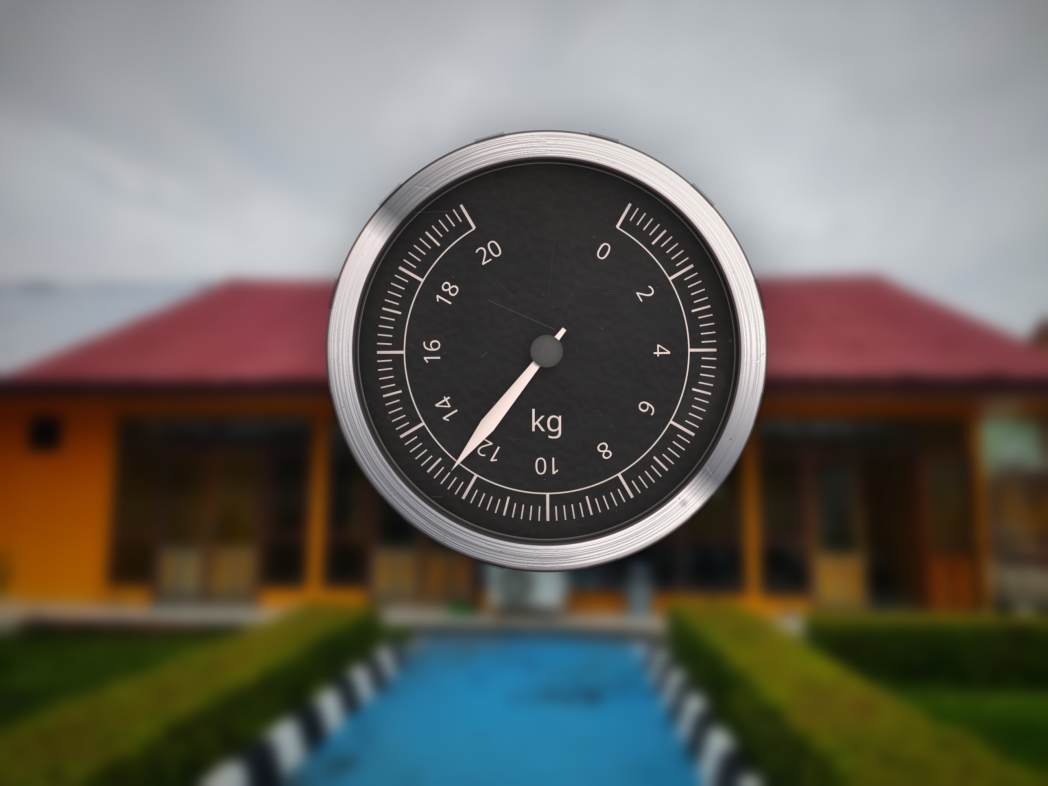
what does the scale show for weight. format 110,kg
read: 12.6,kg
